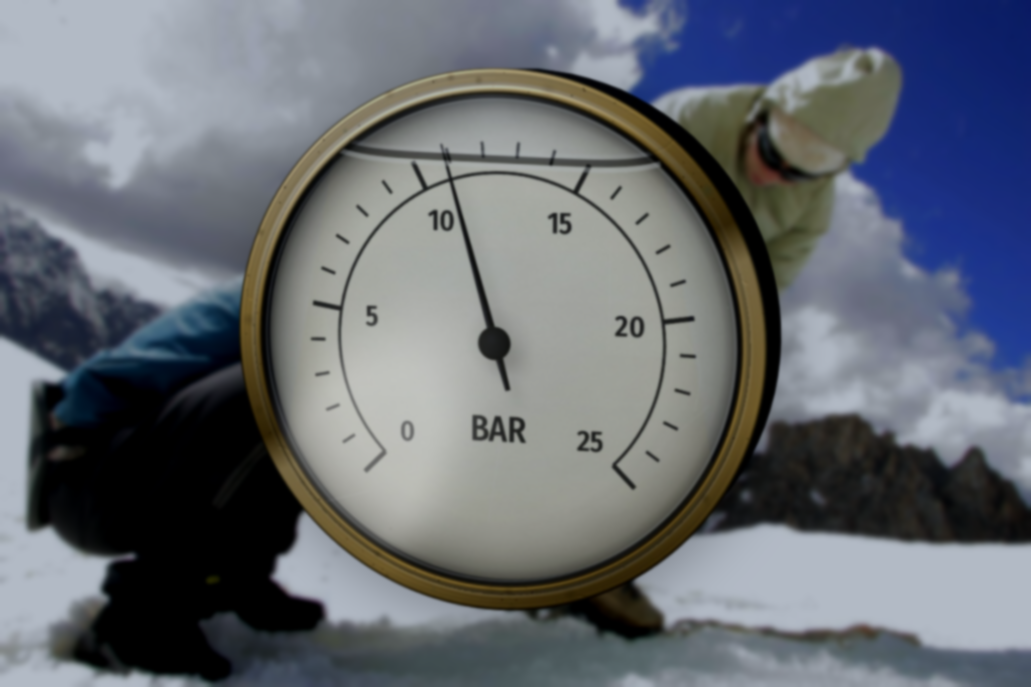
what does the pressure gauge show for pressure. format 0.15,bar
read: 11,bar
